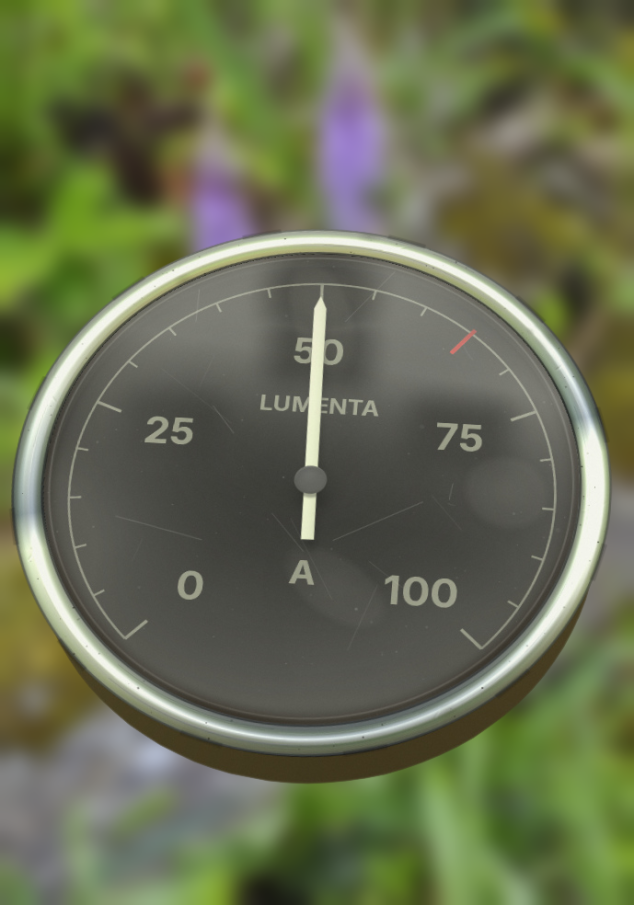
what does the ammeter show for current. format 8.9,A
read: 50,A
